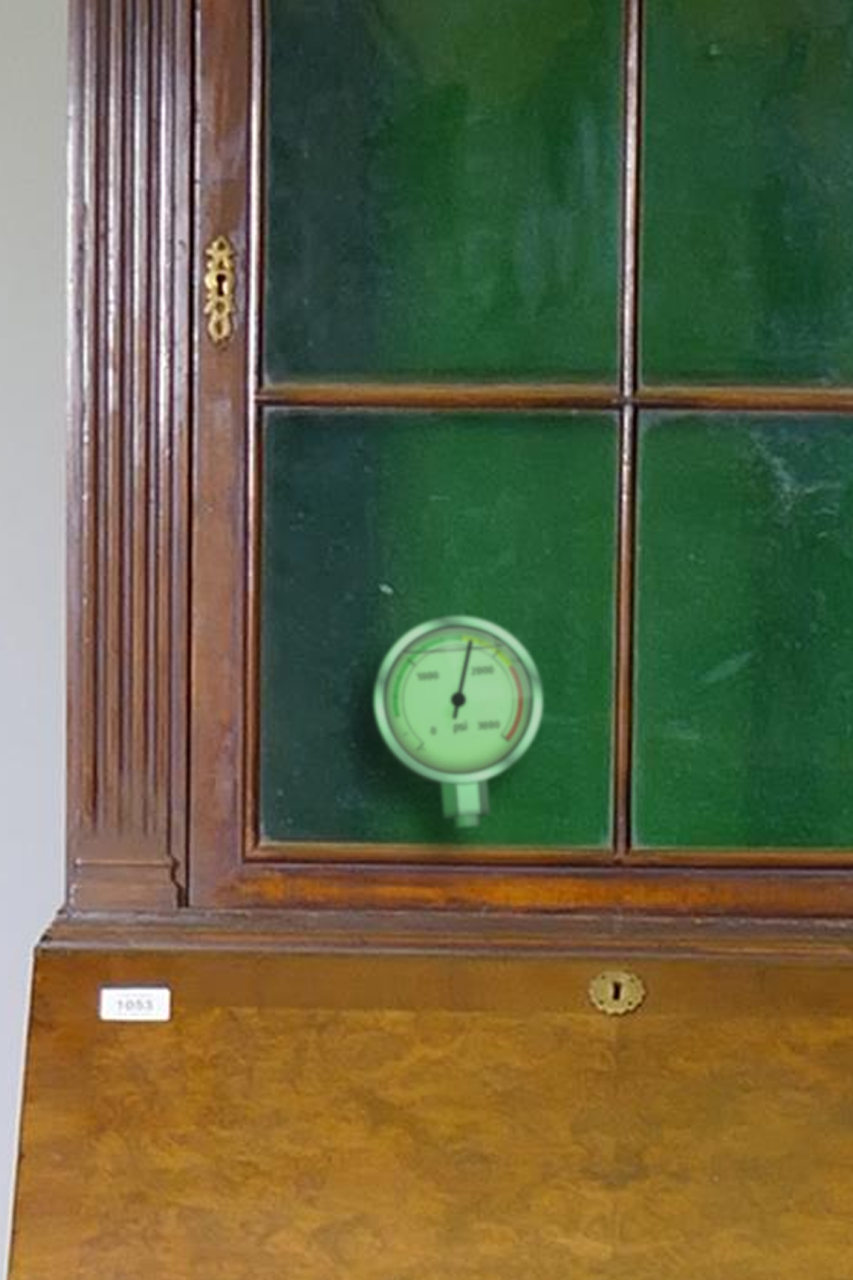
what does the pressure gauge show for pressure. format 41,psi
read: 1700,psi
